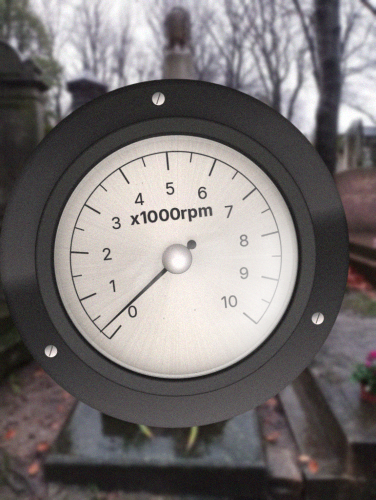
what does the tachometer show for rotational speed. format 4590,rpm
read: 250,rpm
